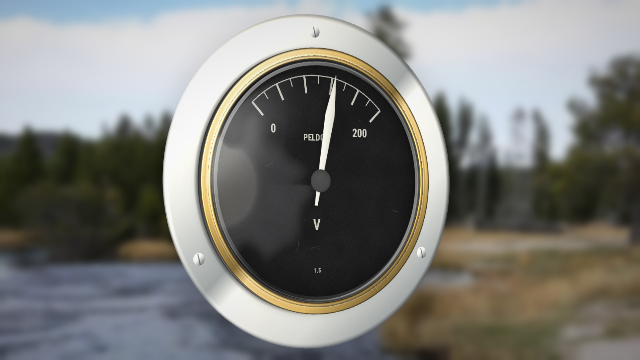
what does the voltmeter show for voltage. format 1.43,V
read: 120,V
